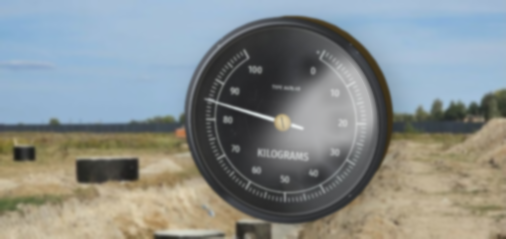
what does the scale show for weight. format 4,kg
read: 85,kg
